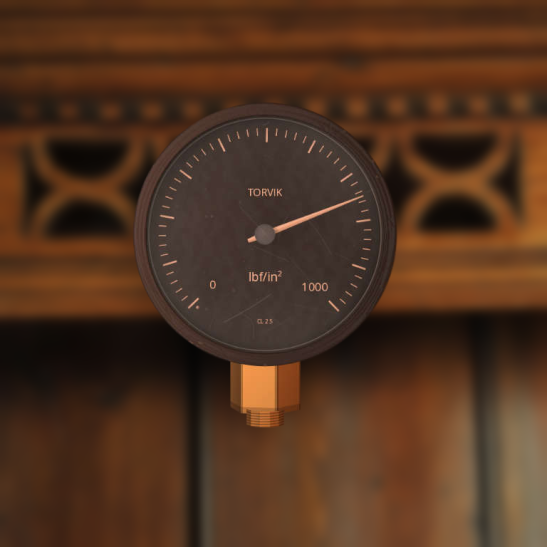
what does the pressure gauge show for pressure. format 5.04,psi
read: 750,psi
